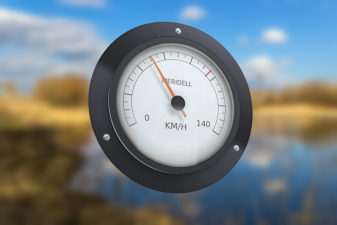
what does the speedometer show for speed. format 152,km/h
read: 50,km/h
